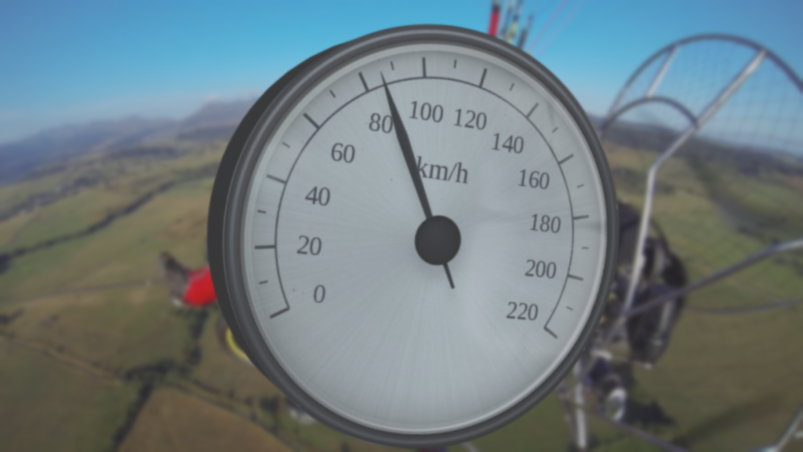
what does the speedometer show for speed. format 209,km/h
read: 85,km/h
